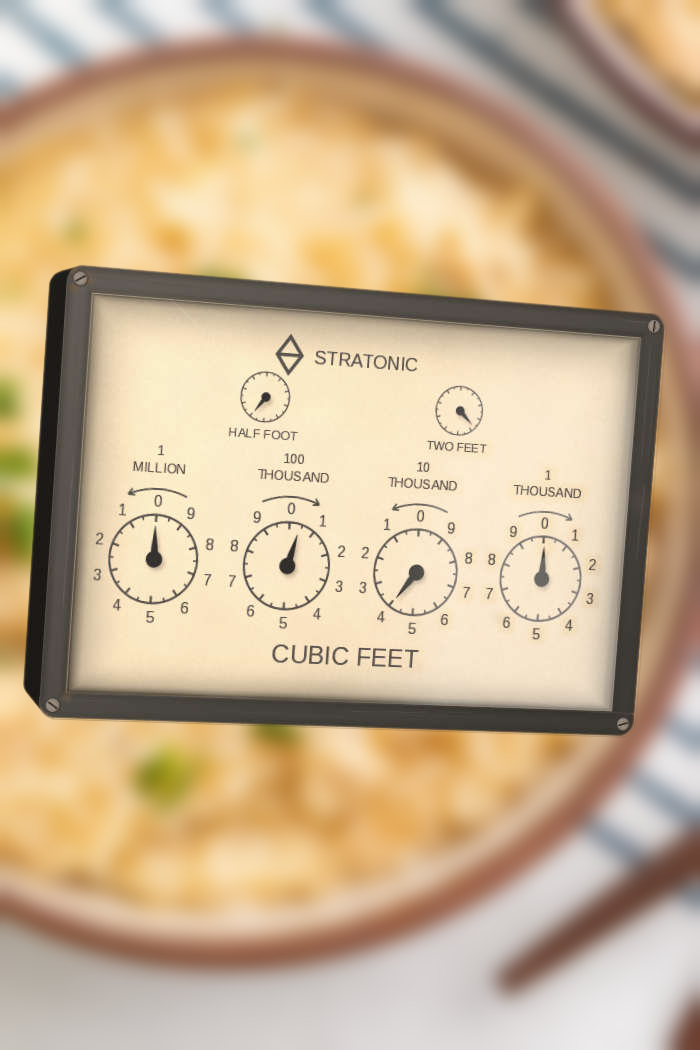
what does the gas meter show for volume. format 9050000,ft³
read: 4000,ft³
